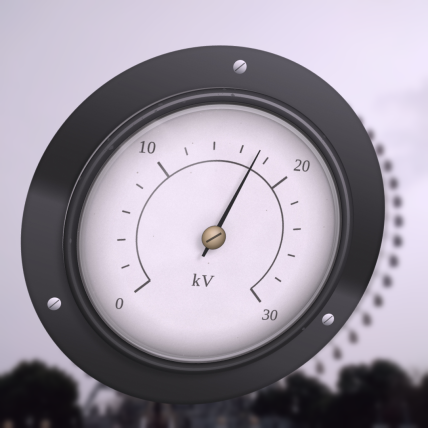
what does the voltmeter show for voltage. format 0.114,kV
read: 17,kV
